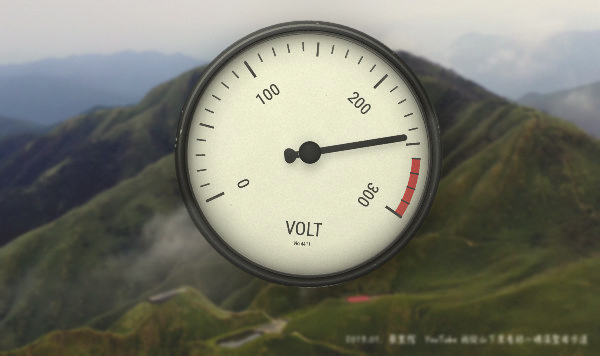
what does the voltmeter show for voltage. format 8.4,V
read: 245,V
